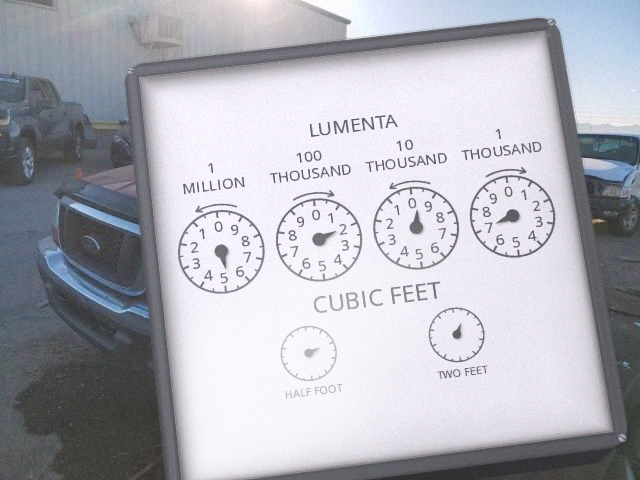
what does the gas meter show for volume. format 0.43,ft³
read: 519700,ft³
